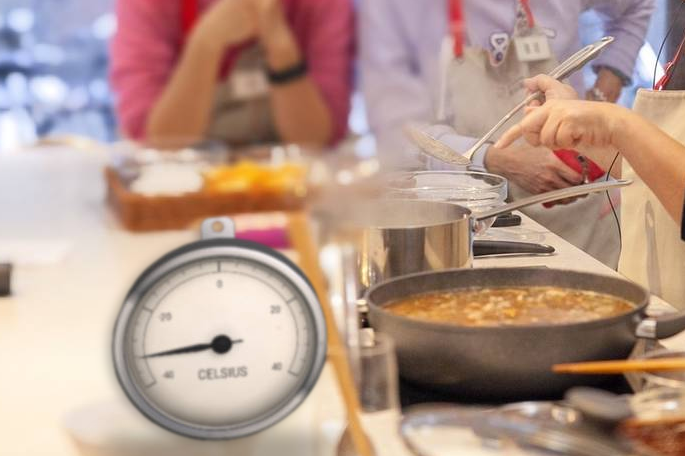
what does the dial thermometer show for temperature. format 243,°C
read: -32,°C
